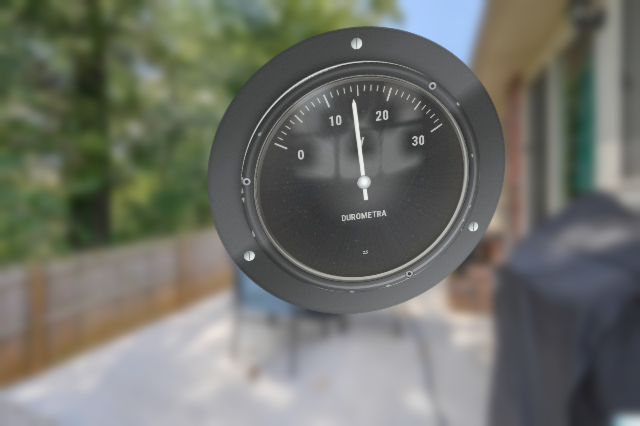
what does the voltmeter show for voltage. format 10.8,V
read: 14,V
